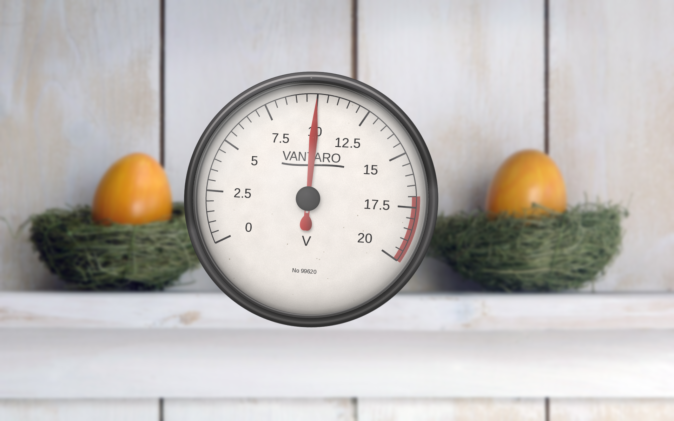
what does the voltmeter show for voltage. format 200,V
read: 10,V
